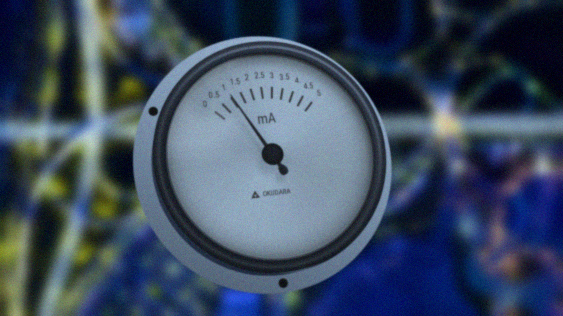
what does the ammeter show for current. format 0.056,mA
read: 1,mA
